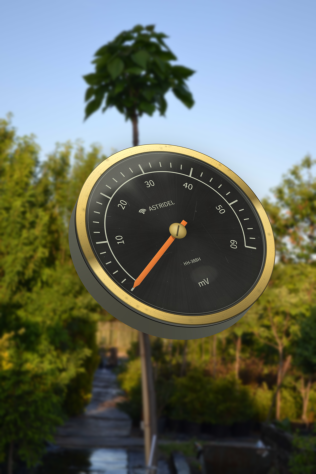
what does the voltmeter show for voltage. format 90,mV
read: 0,mV
